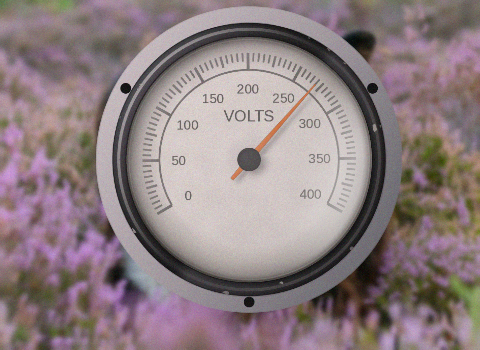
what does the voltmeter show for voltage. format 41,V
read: 270,V
